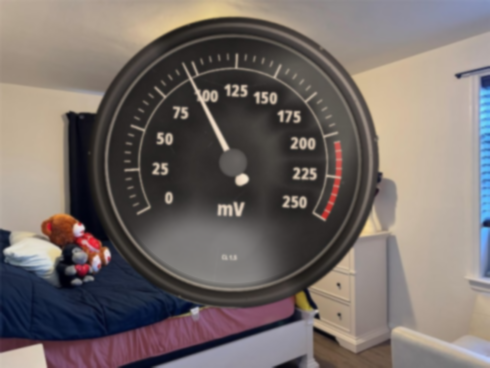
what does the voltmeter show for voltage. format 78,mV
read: 95,mV
